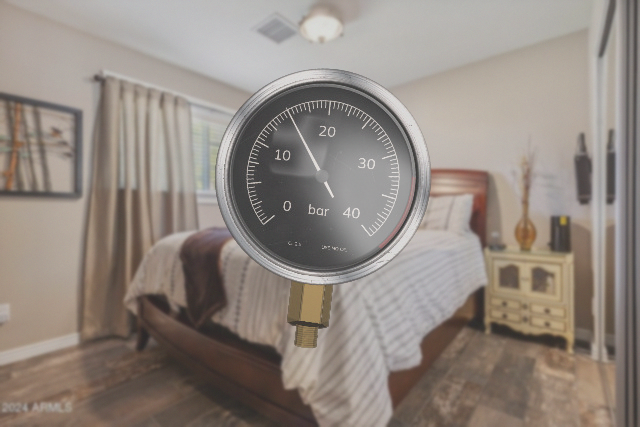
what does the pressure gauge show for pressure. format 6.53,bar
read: 15,bar
